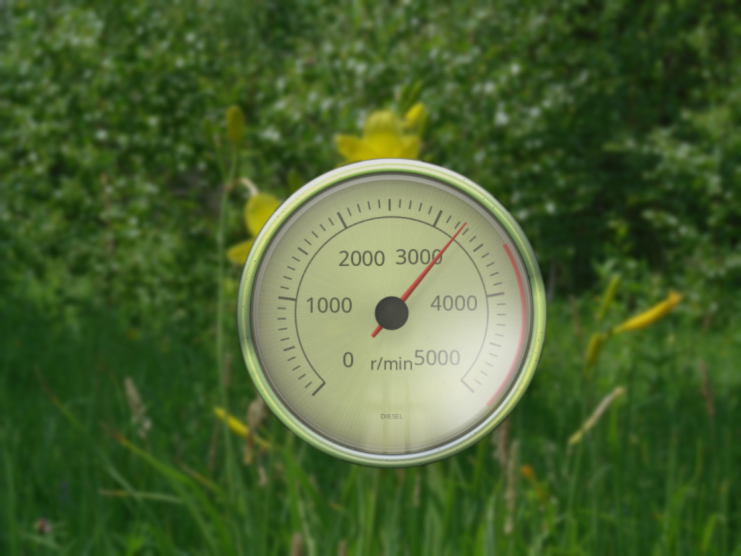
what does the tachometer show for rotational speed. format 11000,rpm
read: 3250,rpm
